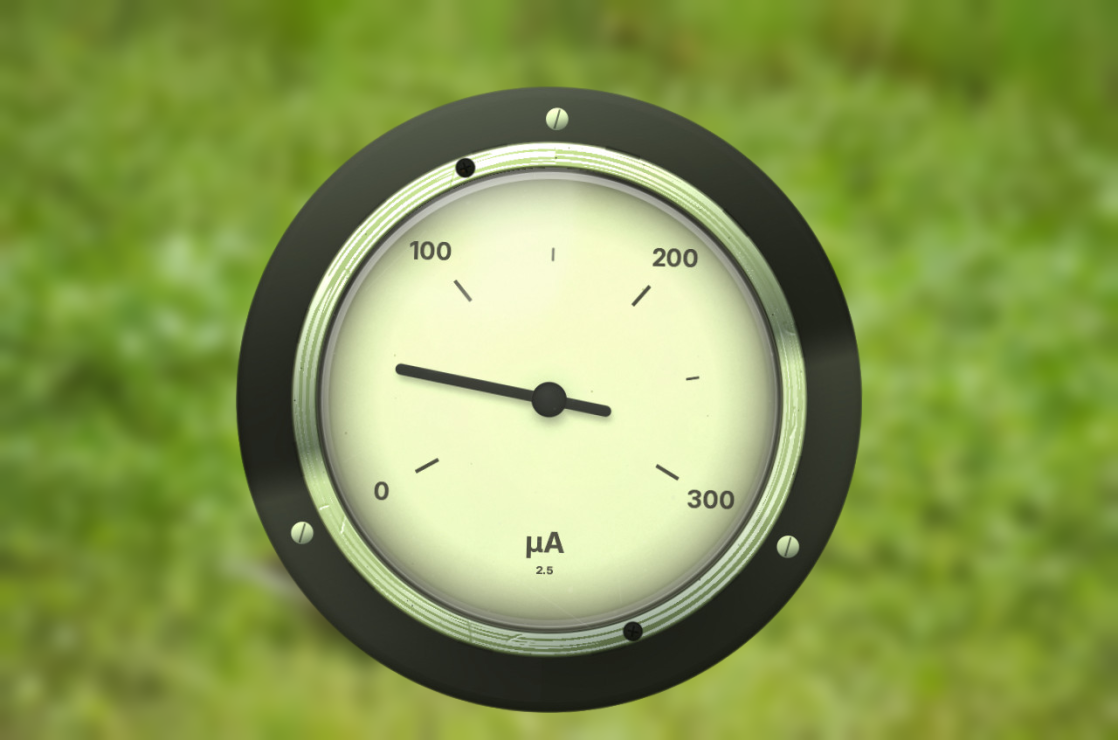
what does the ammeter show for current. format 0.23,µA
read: 50,µA
